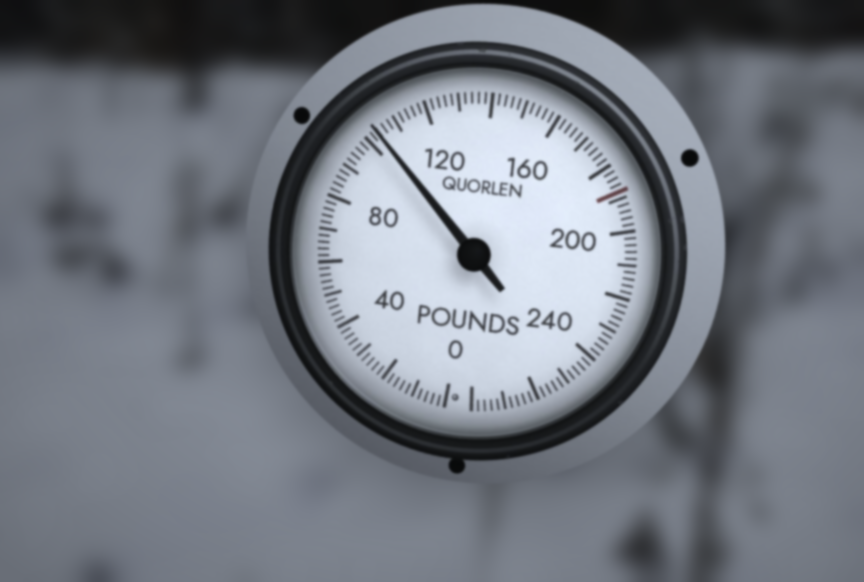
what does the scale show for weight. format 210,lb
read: 104,lb
